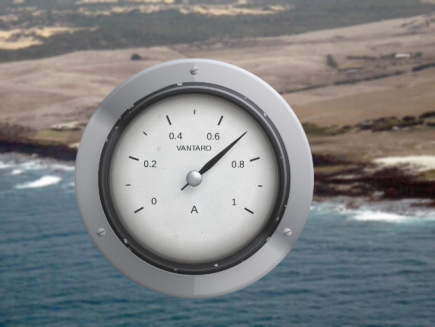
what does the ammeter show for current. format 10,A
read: 0.7,A
